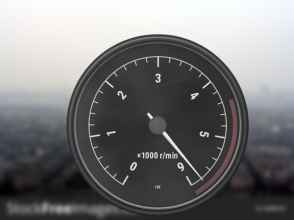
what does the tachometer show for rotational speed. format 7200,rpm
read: 5800,rpm
